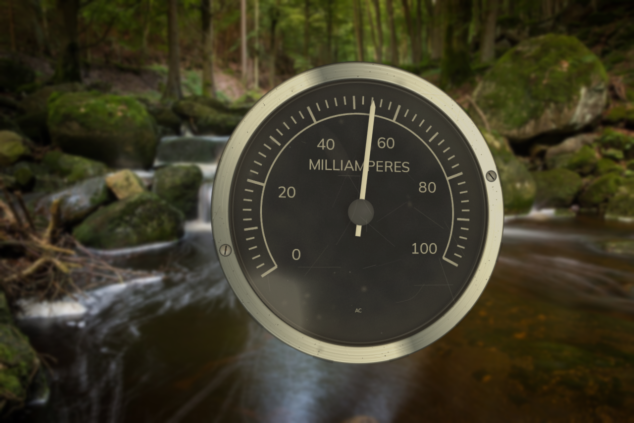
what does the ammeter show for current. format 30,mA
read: 54,mA
